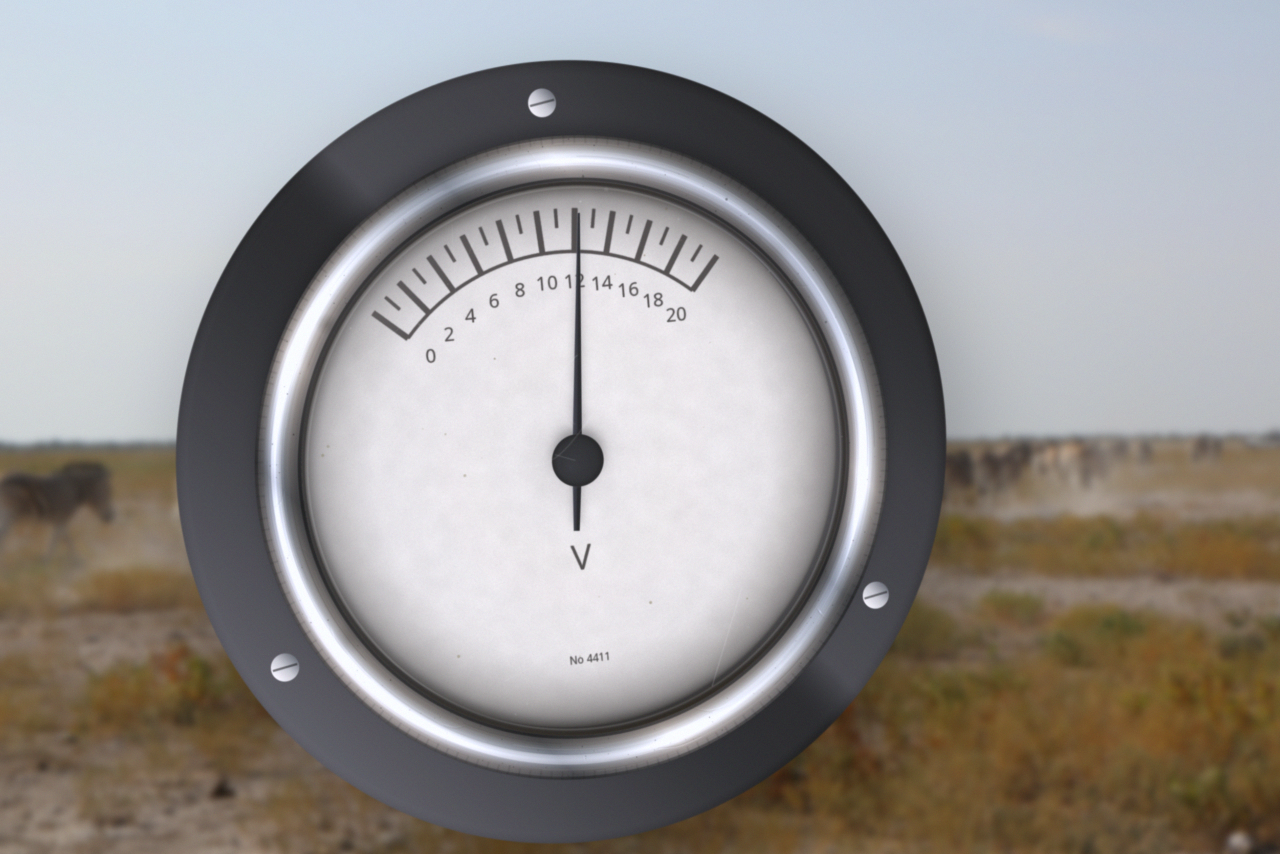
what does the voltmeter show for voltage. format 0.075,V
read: 12,V
